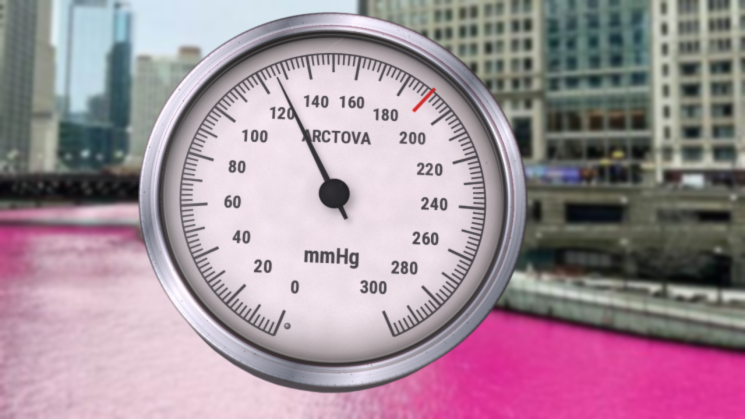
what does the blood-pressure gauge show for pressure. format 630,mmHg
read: 126,mmHg
